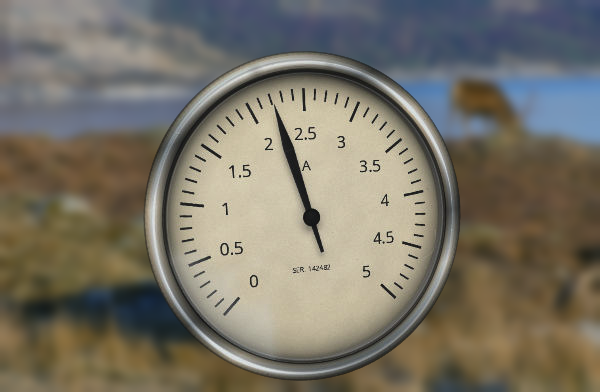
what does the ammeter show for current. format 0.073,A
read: 2.2,A
